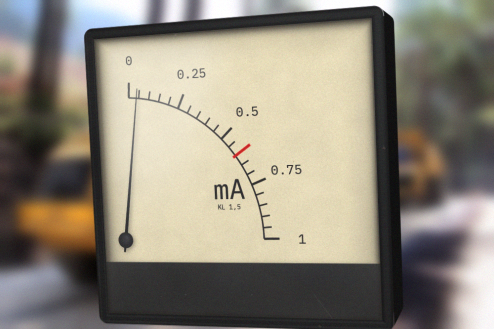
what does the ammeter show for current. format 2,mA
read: 0.05,mA
